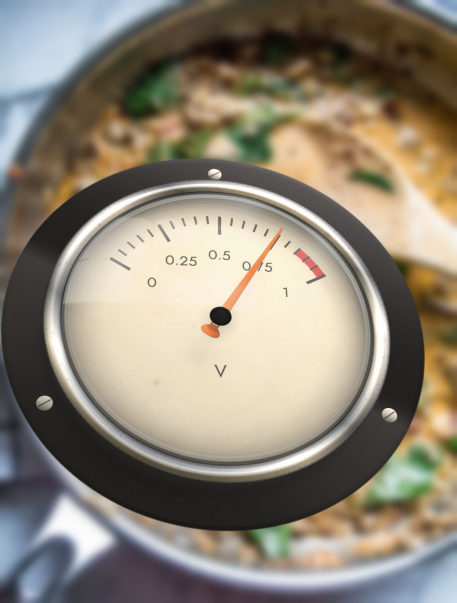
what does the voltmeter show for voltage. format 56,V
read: 0.75,V
